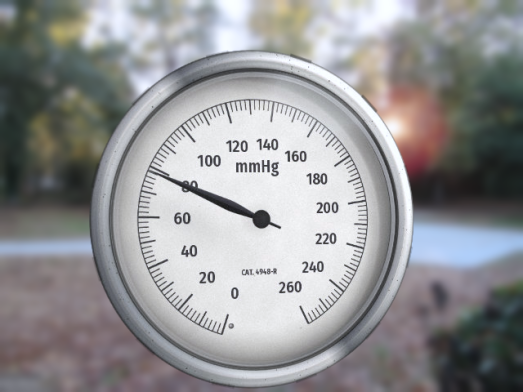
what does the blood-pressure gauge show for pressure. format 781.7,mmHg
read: 78,mmHg
